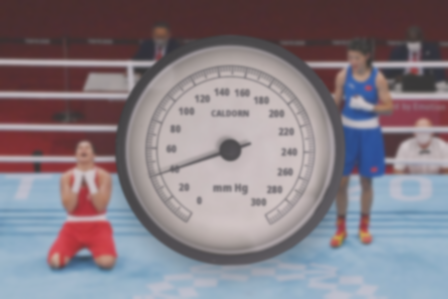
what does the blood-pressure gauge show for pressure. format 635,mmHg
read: 40,mmHg
